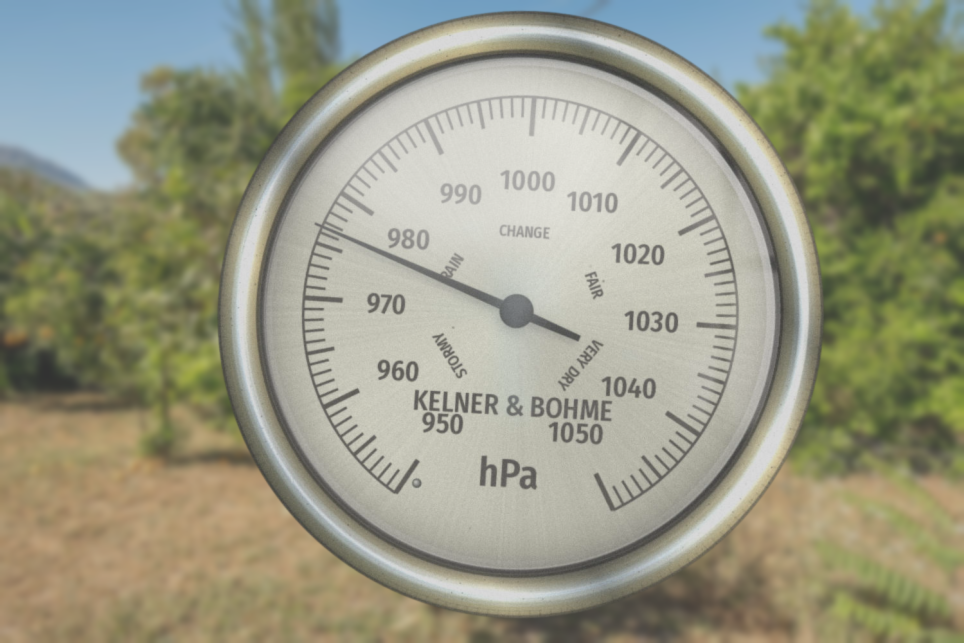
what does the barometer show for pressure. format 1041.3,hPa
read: 976.5,hPa
